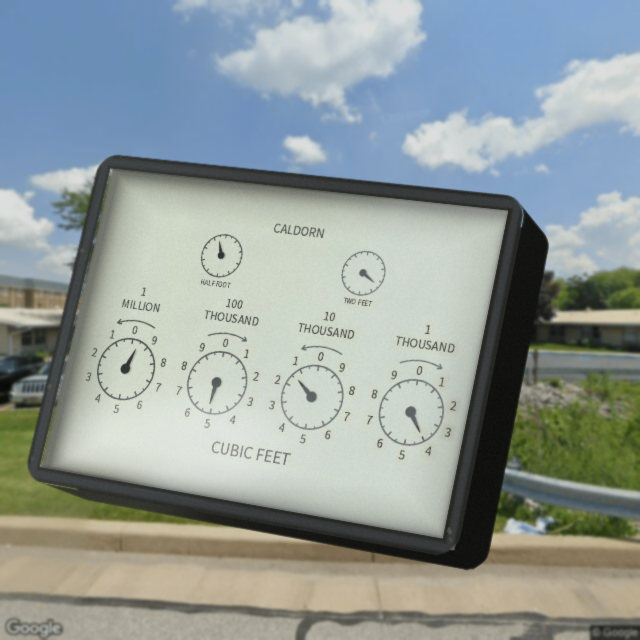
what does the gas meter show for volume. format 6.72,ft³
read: 951400,ft³
